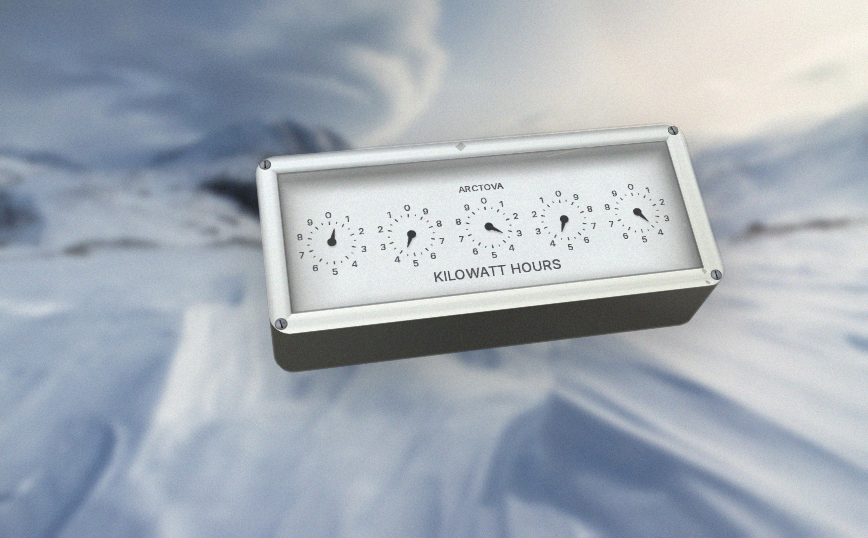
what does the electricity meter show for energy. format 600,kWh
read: 4344,kWh
